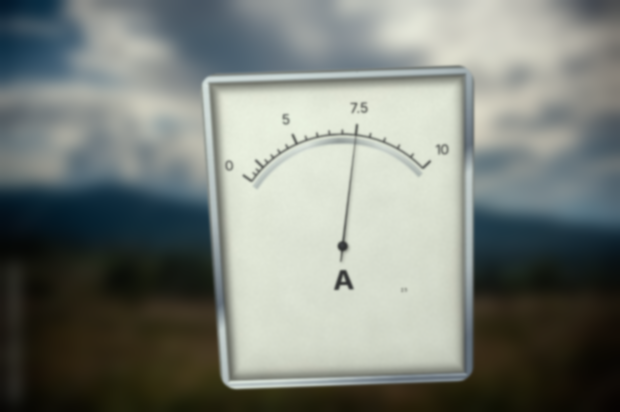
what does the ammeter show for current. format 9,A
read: 7.5,A
